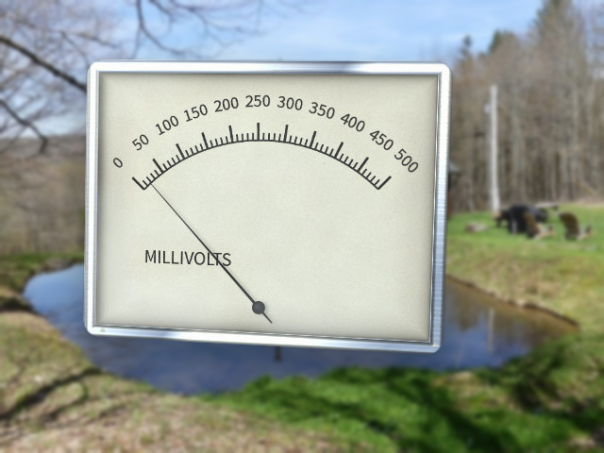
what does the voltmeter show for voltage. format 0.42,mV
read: 20,mV
